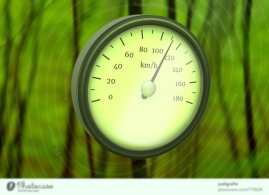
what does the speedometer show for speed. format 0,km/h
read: 110,km/h
